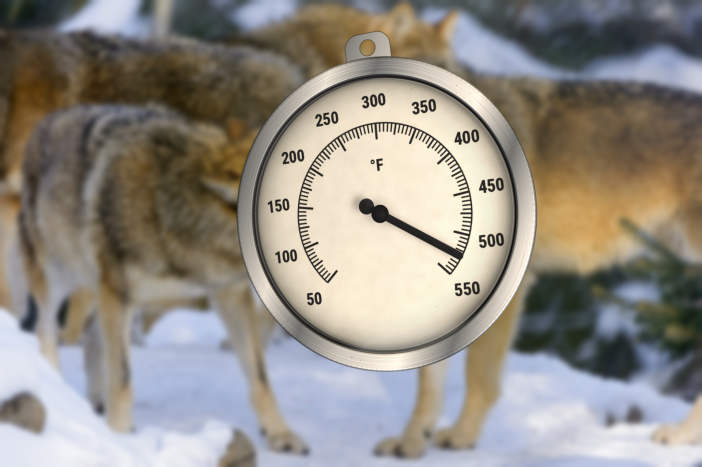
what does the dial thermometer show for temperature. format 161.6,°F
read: 525,°F
